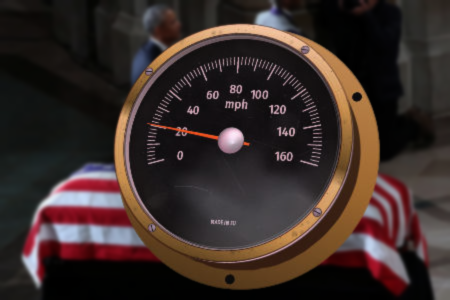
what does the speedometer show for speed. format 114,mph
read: 20,mph
